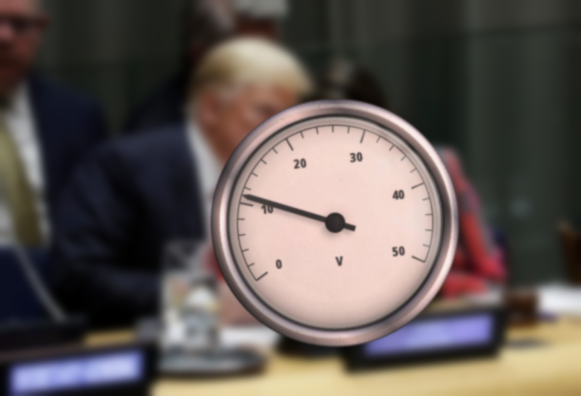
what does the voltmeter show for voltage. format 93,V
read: 11,V
